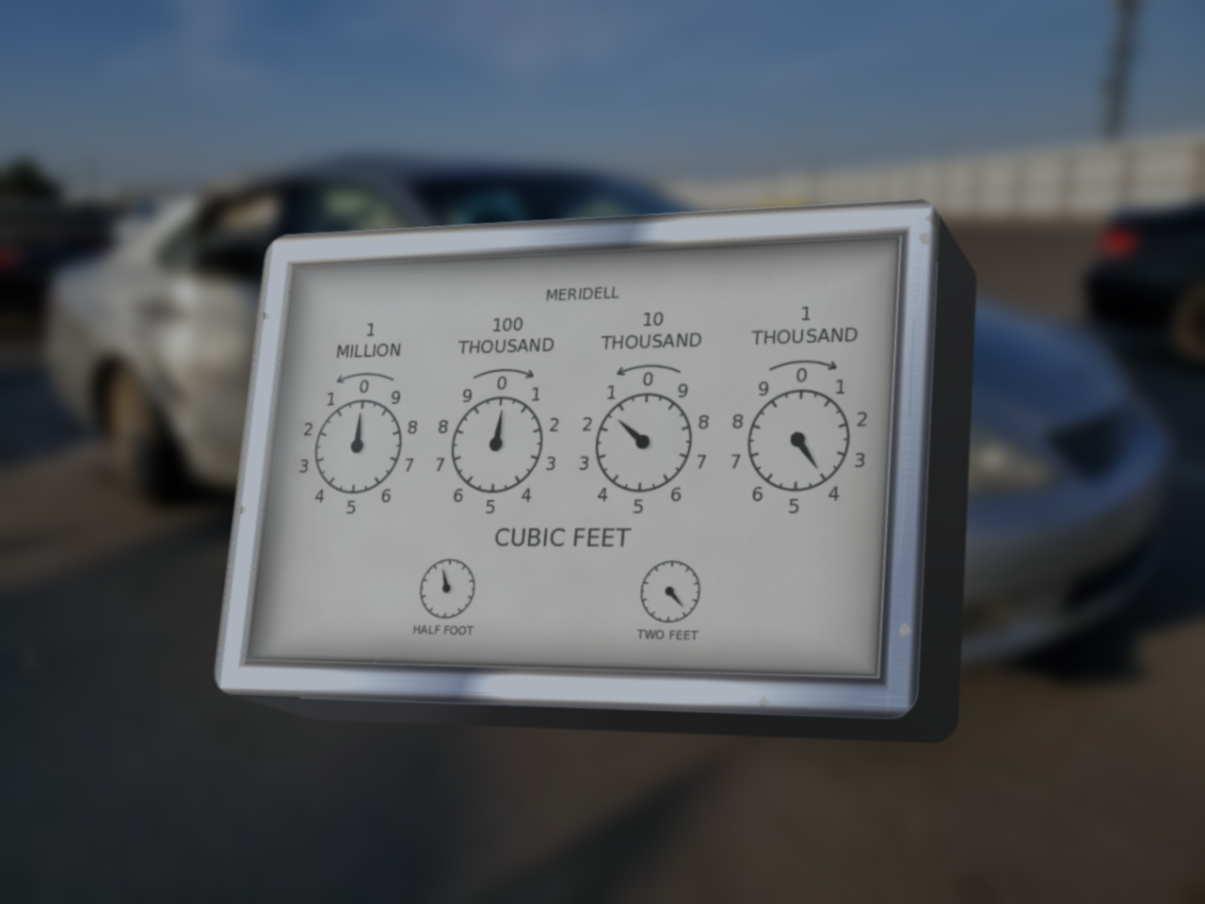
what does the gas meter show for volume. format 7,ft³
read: 1400,ft³
